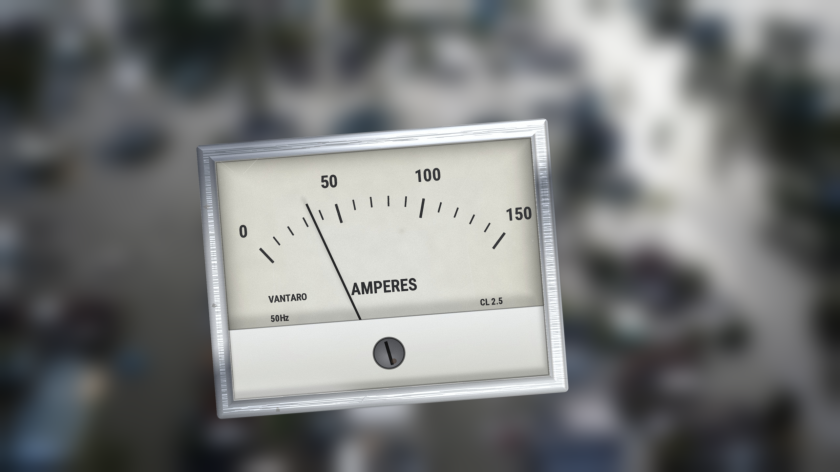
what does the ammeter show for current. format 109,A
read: 35,A
